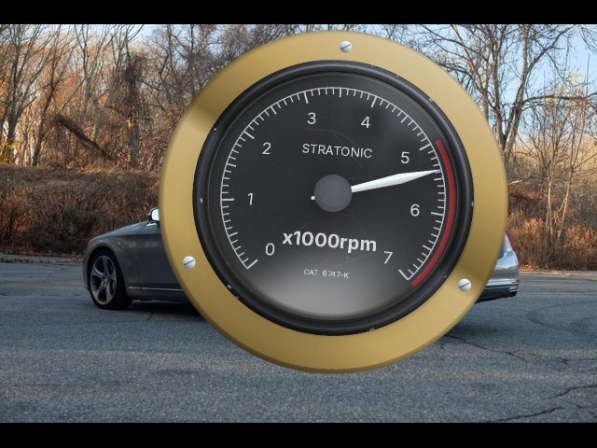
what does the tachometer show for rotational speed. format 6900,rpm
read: 5400,rpm
